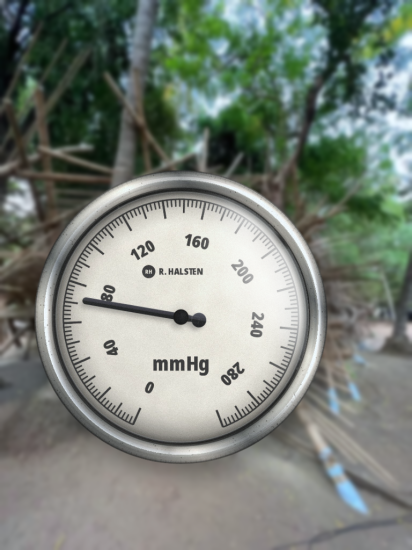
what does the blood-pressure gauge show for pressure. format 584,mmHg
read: 72,mmHg
